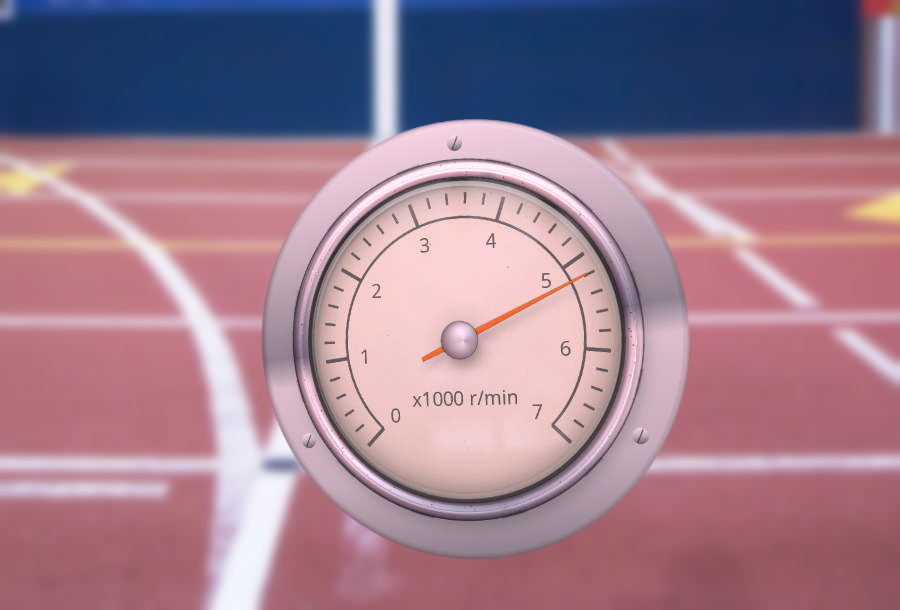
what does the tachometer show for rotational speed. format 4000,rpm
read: 5200,rpm
